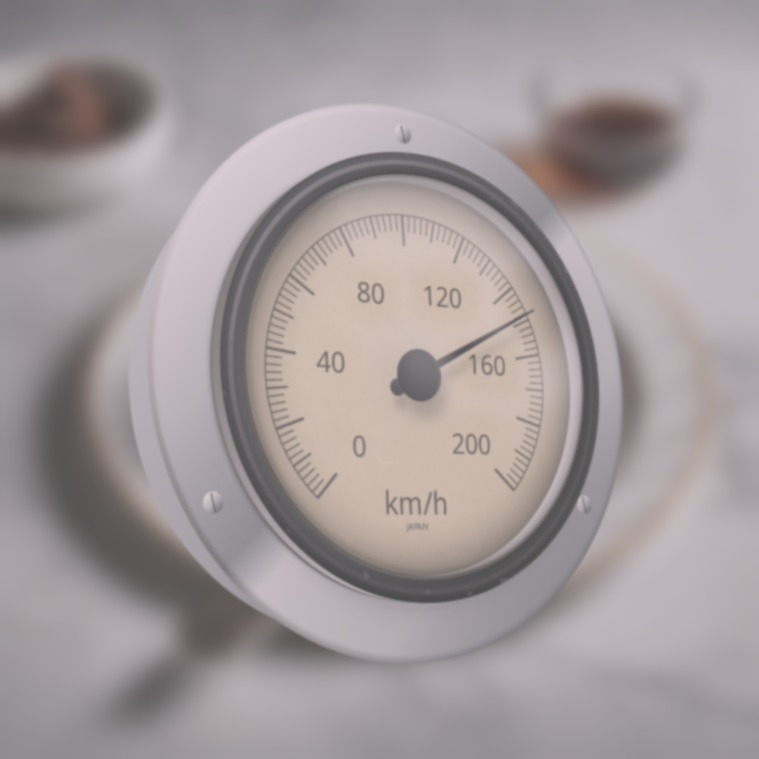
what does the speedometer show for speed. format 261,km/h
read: 148,km/h
